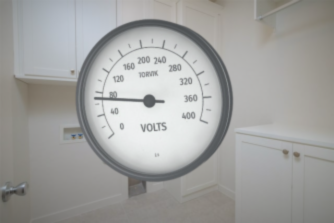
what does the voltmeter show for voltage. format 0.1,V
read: 70,V
